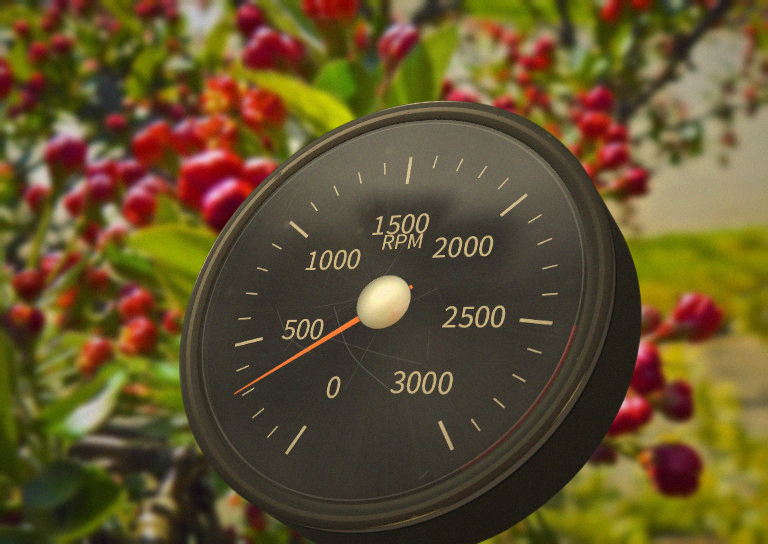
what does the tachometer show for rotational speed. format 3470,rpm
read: 300,rpm
